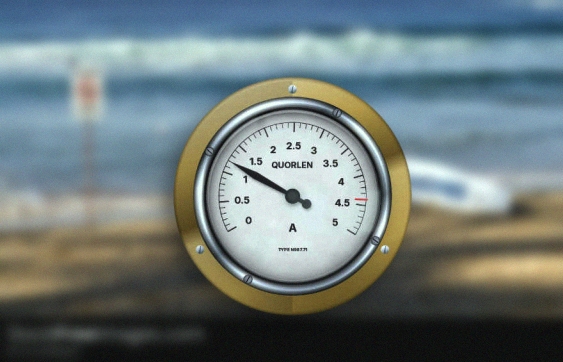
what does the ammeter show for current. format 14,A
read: 1.2,A
